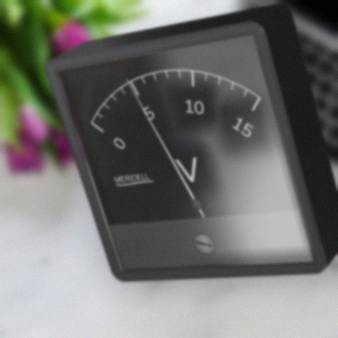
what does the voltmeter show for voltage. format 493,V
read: 5,V
